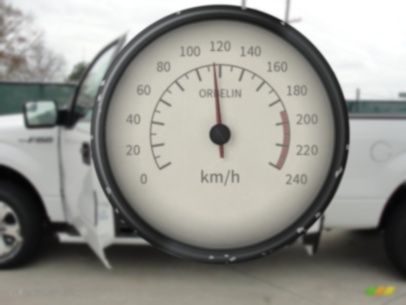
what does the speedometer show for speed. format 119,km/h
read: 115,km/h
